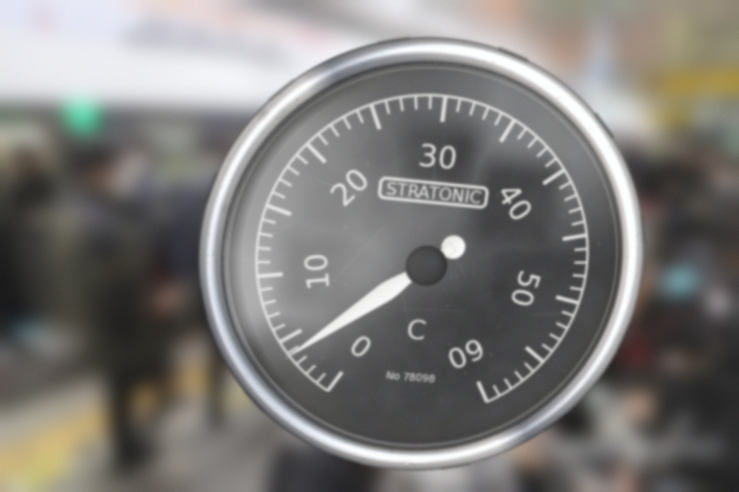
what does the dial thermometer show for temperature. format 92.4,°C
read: 4,°C
